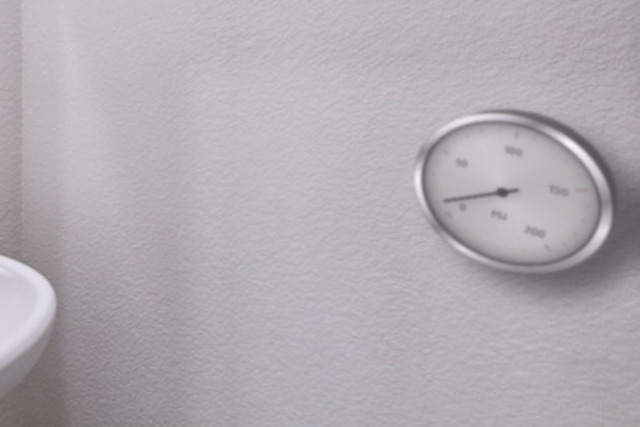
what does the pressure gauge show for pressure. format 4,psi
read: 10,psi
